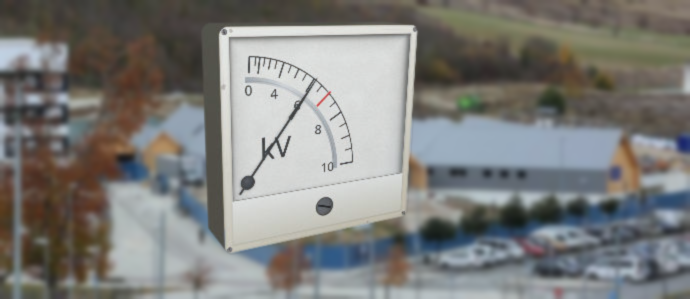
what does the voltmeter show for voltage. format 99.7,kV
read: 6,kV
